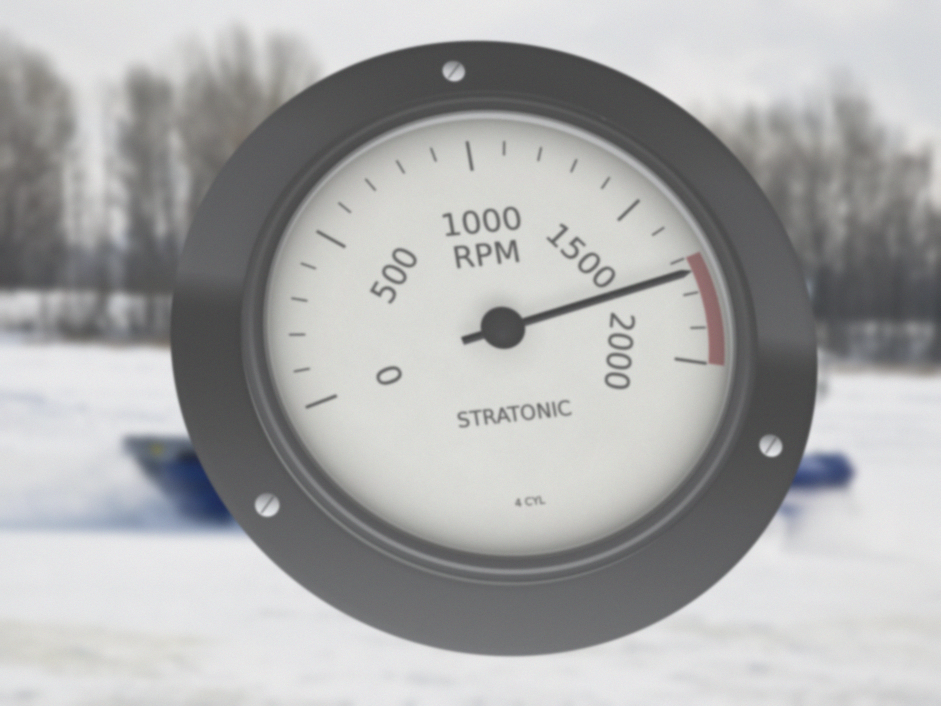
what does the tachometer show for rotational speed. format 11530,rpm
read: 1750,rpm
